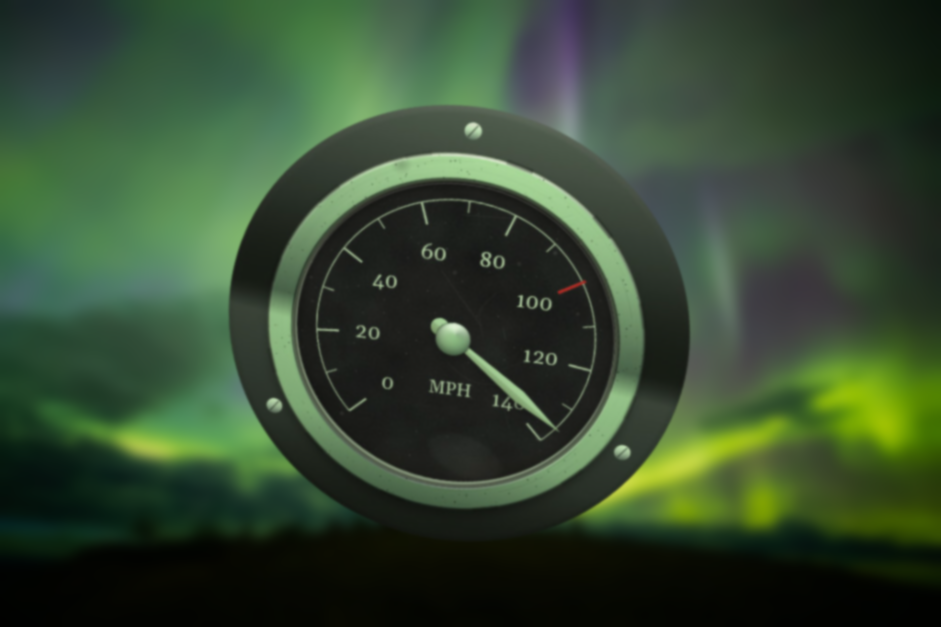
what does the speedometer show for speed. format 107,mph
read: 135,mph
